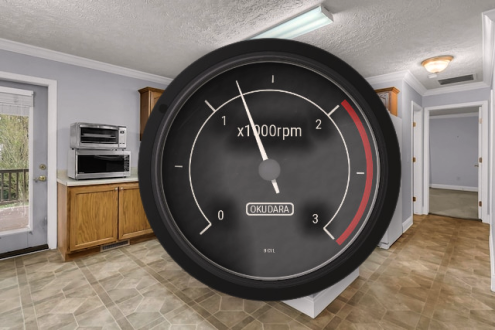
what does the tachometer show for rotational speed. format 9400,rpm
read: 1250,rpm
